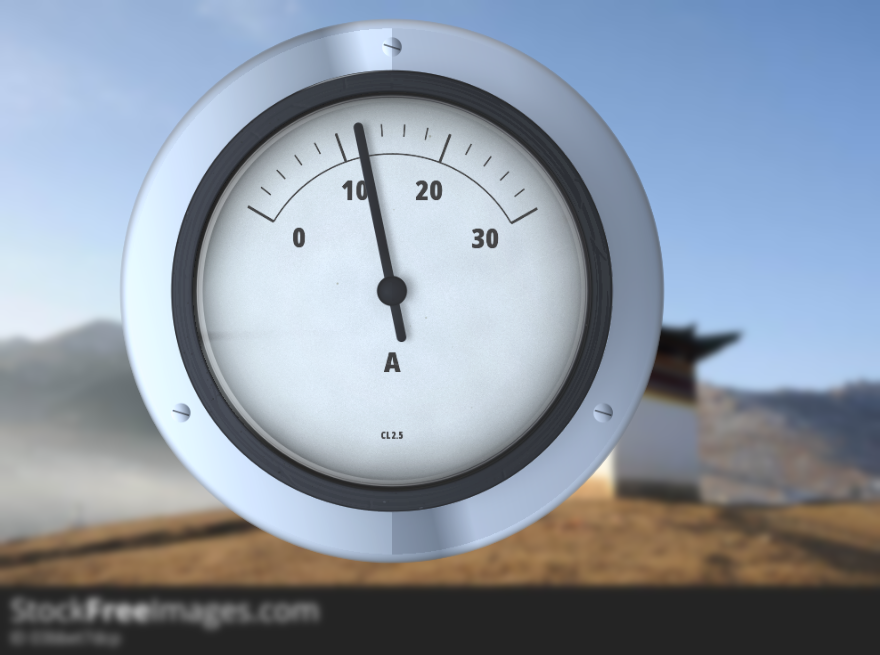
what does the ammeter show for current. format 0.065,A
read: 12,A
